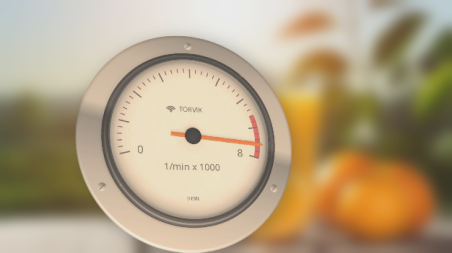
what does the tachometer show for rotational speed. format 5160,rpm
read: 7600,rpm
